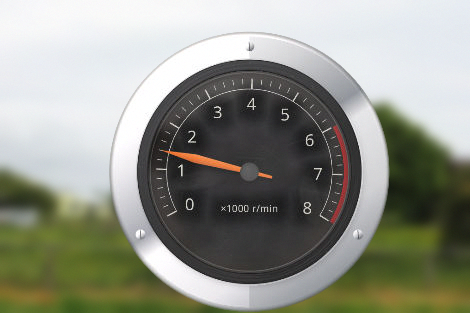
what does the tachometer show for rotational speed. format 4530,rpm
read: 1400,rpm
